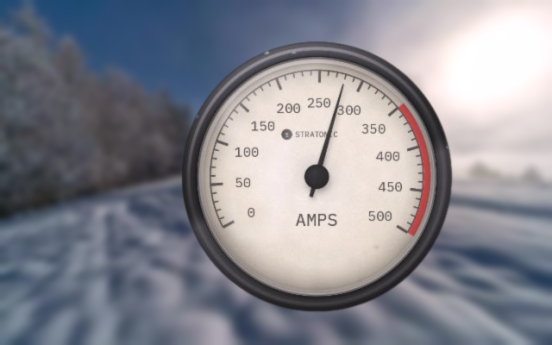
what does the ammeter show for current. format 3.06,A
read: 280,A
